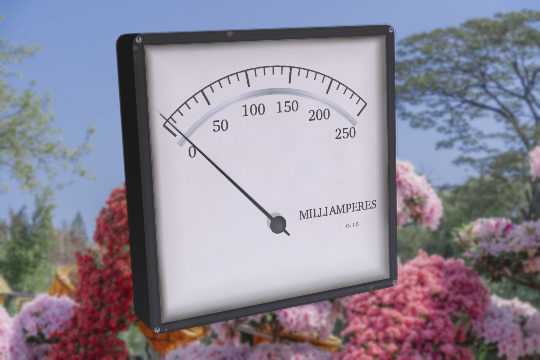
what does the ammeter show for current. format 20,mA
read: 5,mA
